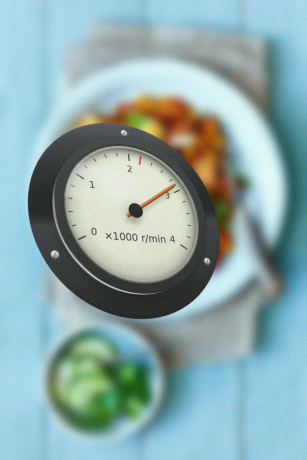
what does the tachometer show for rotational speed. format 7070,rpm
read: 2900,rpm
